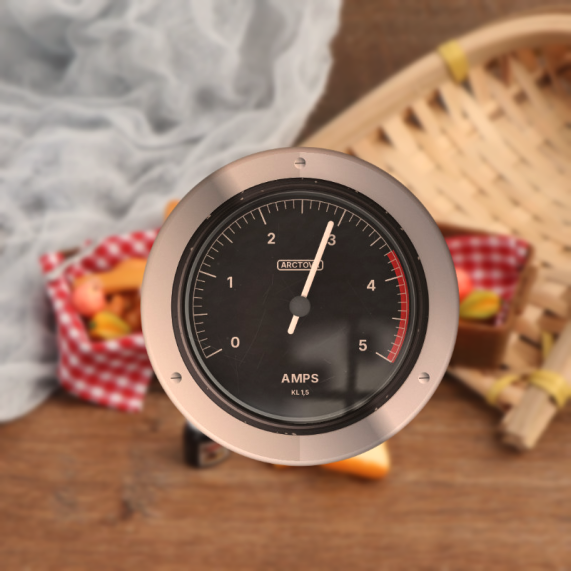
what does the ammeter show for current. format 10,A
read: 2.9,A
